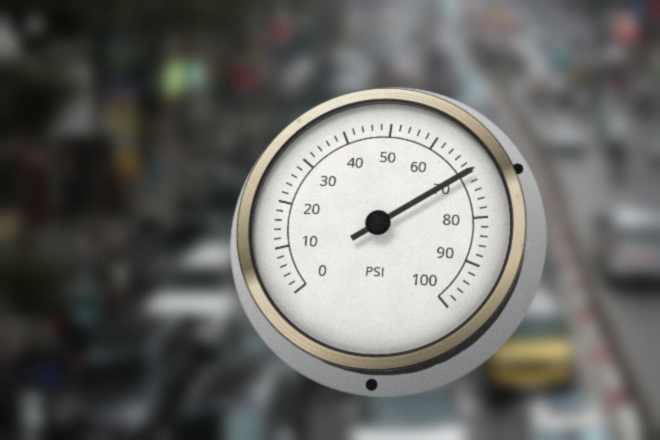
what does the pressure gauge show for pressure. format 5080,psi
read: 70,psi
